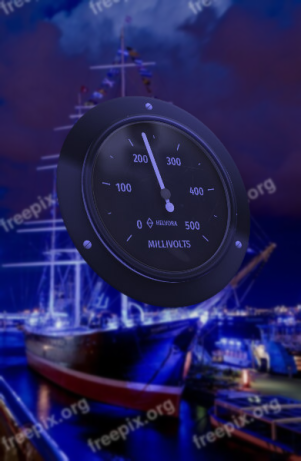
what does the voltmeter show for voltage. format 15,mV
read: 225,mV
